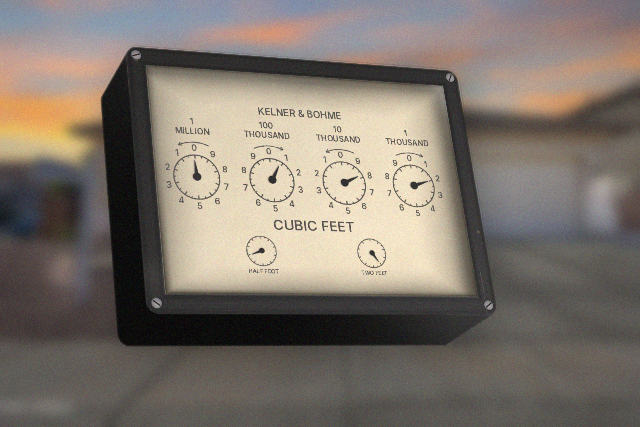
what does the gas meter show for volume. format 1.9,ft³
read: 8200,ft³
